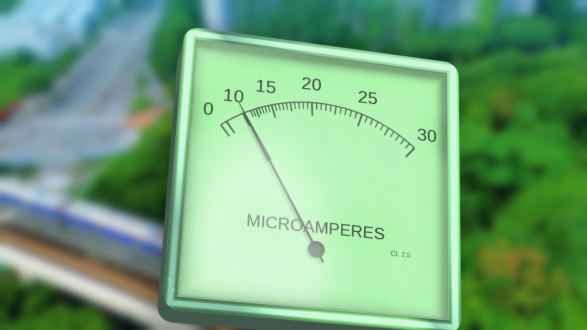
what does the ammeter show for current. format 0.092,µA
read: 10,µA
